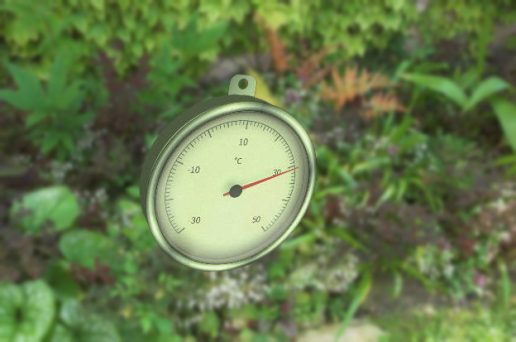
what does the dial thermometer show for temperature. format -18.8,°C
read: 30,°C
